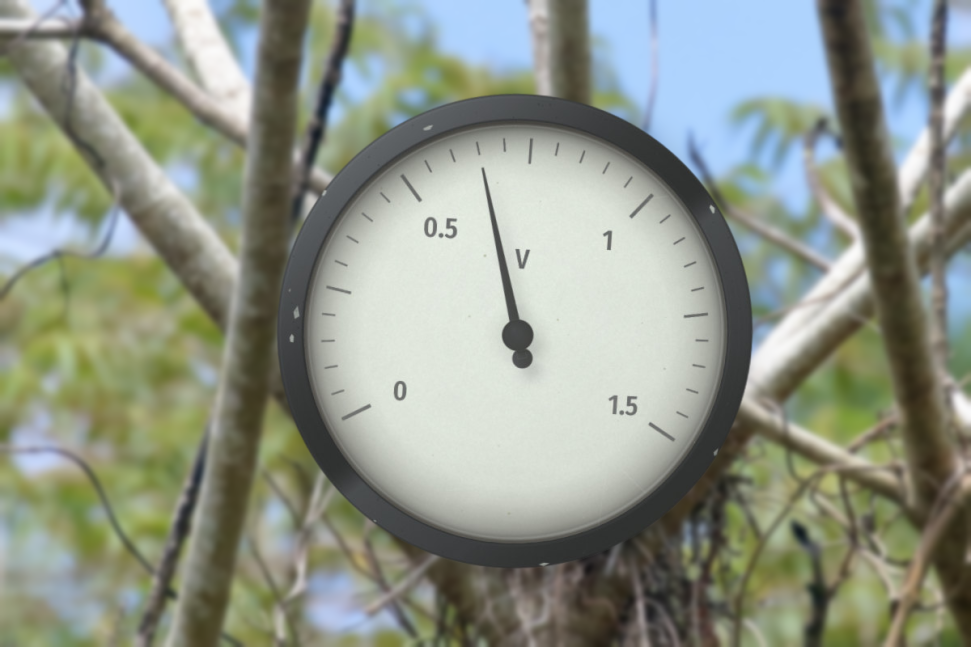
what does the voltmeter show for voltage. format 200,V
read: 0.65,V
